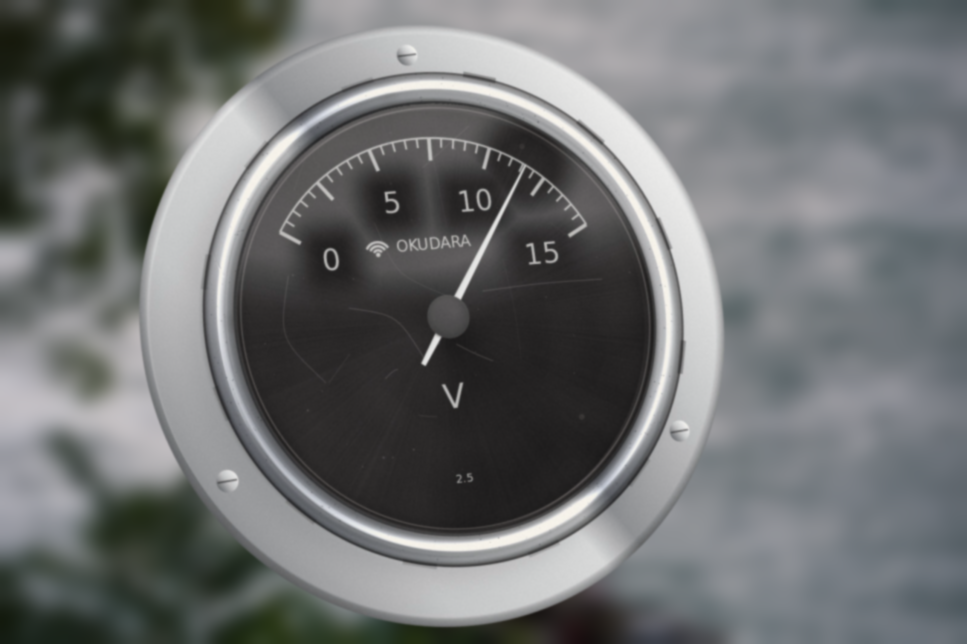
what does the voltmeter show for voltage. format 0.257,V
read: 11.5,V
